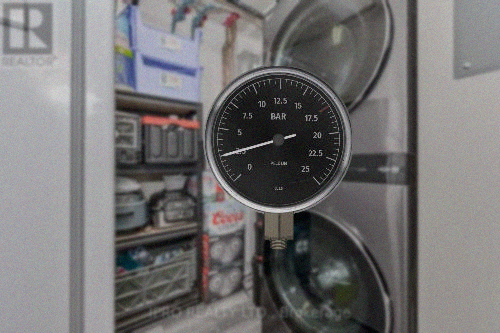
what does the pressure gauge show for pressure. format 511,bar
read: 2.5,bar
